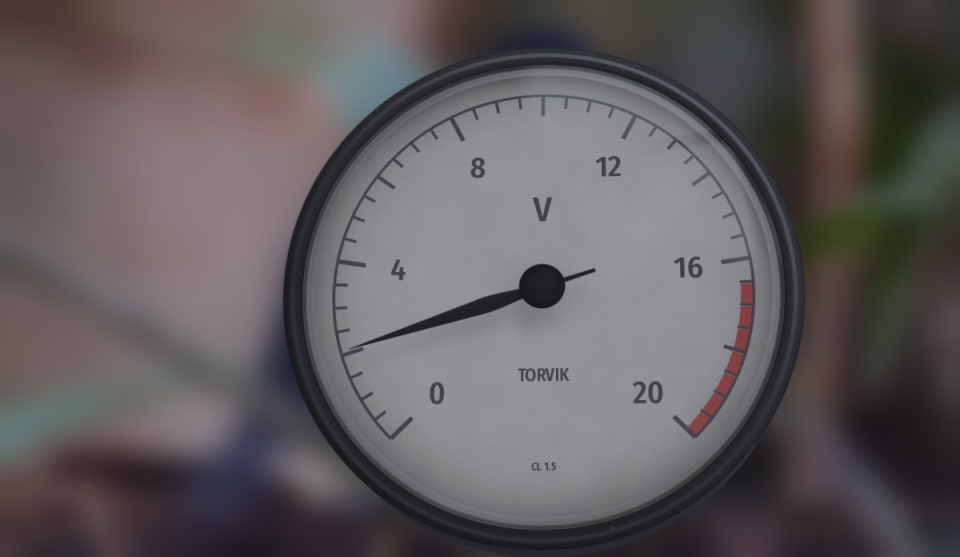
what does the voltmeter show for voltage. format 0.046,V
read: 2,V
